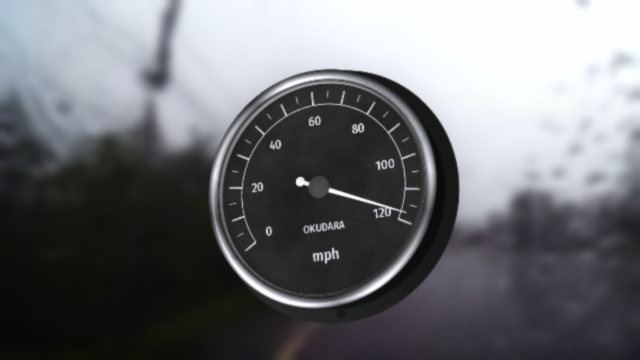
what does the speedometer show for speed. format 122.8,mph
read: 117.5,mph
